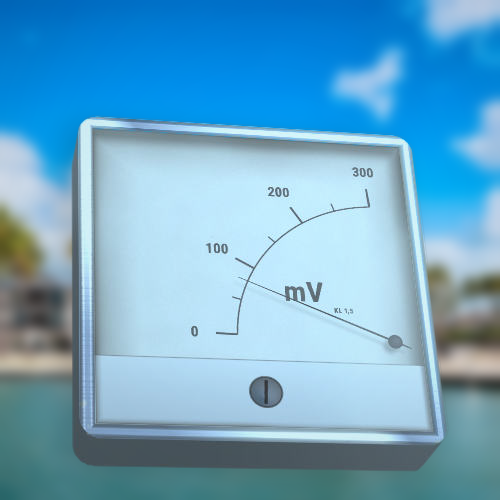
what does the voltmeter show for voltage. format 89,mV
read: 75,mV
